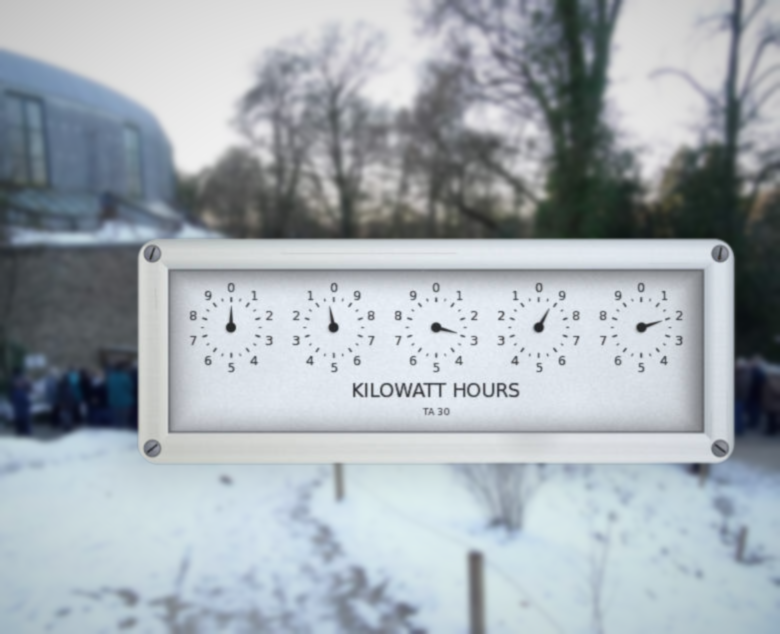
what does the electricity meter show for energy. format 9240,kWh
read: 292,kWh
